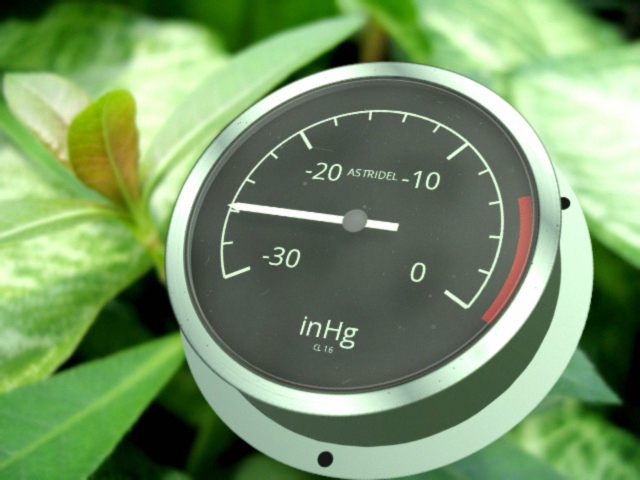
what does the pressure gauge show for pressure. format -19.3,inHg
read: -26,inHg
